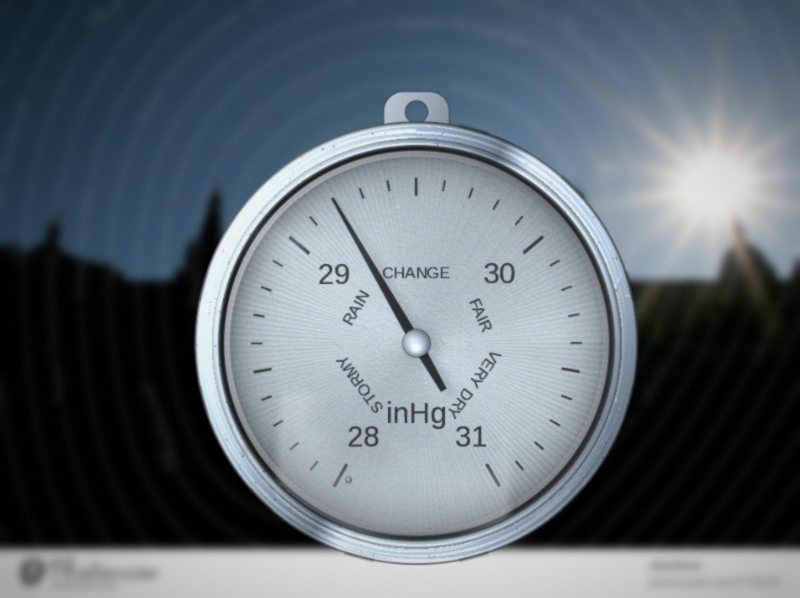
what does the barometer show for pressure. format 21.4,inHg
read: 29.2,inHg
